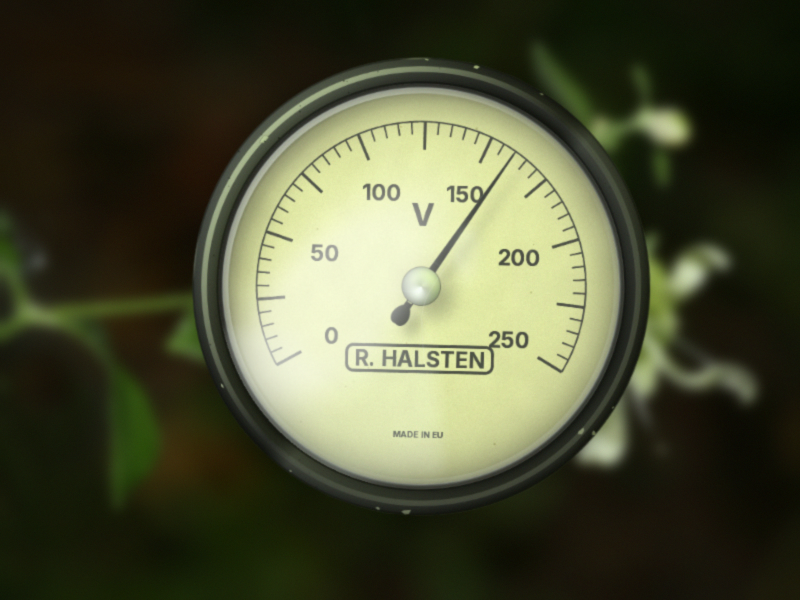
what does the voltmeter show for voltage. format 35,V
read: 160,V
